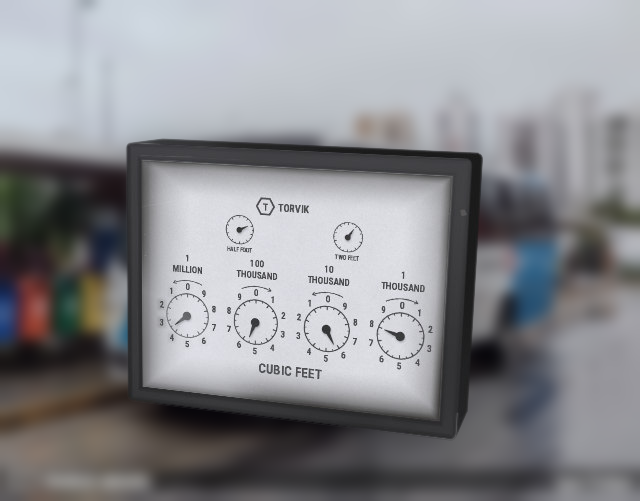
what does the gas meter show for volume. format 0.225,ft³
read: 355800,ft³
